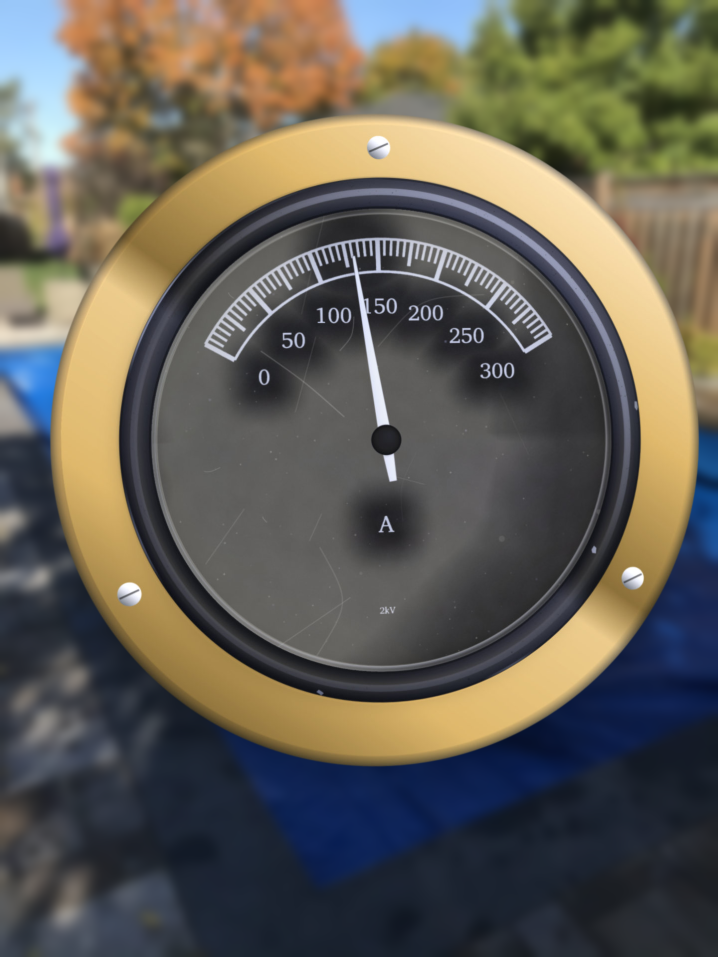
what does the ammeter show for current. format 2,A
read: 130,A
